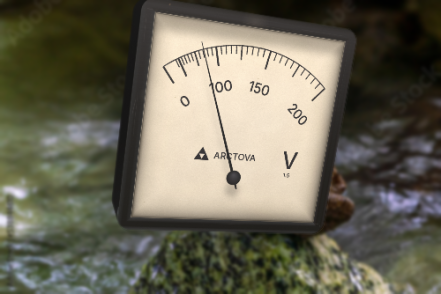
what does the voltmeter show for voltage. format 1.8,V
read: 85,V
